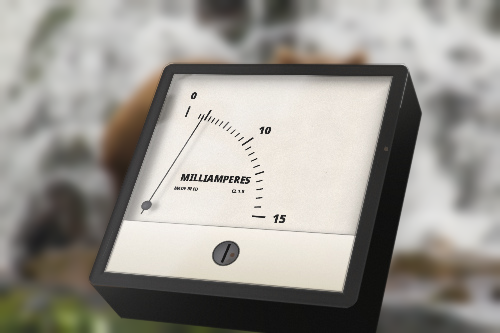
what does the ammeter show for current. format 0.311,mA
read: 5,mA
